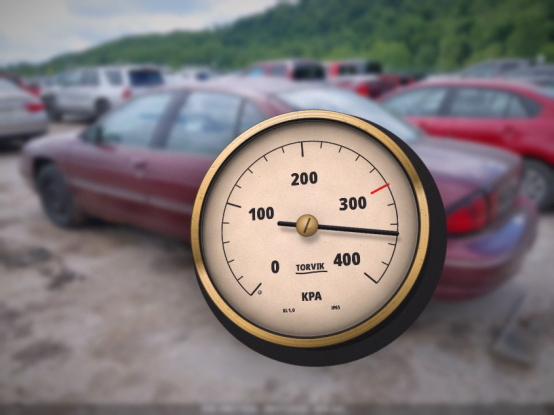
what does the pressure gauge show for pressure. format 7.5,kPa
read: 350,kPa
